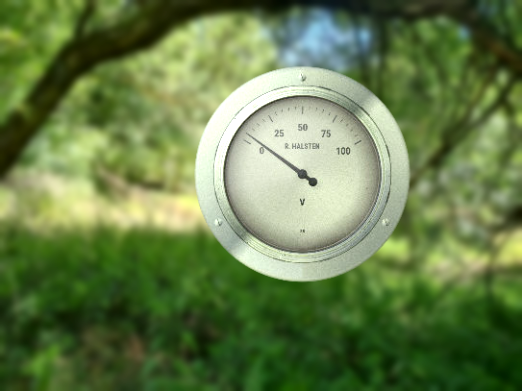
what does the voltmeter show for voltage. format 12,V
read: 5,V
